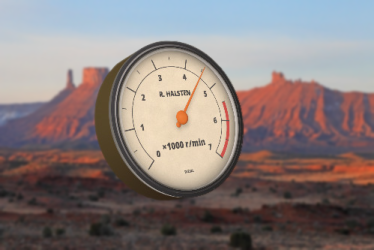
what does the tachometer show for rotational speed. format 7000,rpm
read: 4500,rpm
